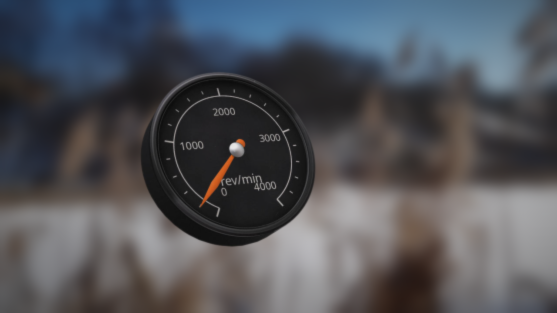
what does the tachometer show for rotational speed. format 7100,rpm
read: 200,rpm
